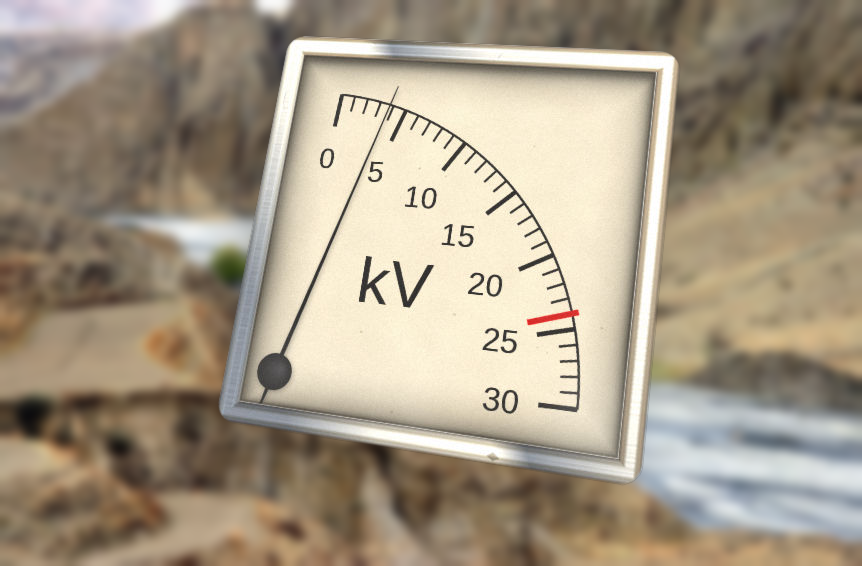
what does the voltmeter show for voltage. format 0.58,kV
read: 4,kV
